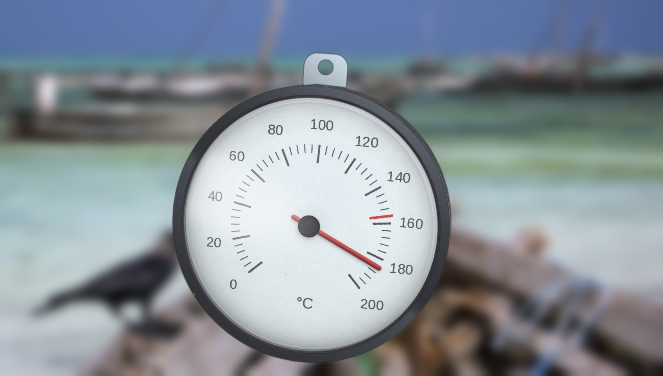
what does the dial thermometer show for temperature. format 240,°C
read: 184,°C
